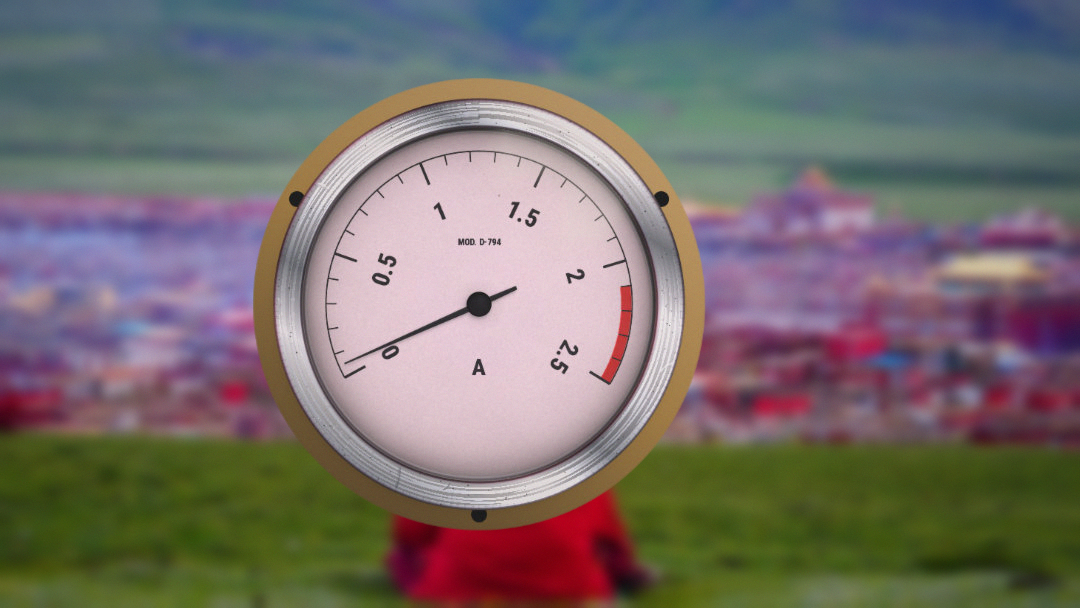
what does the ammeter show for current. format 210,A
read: 0.05,A
